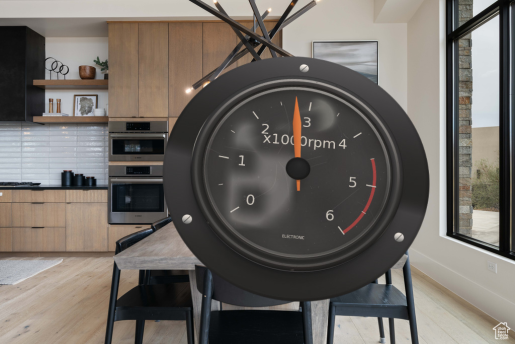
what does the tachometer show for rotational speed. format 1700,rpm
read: 2750,rpm
